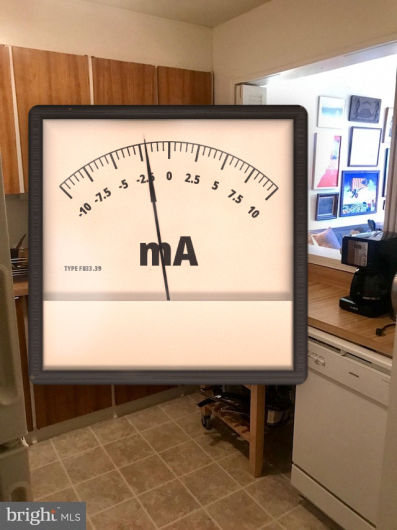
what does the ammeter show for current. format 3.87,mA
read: -2,mA
